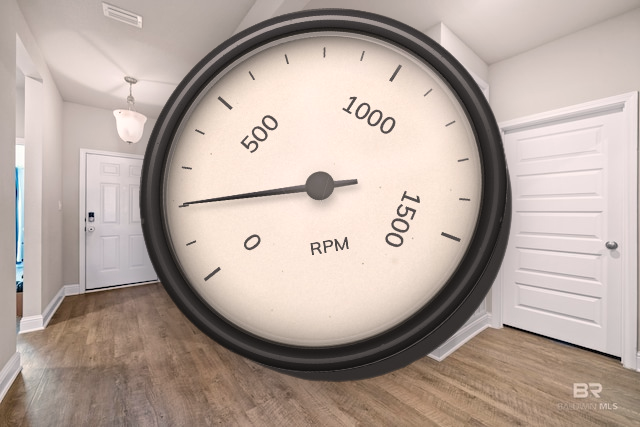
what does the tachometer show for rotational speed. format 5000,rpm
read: 200,rpm
